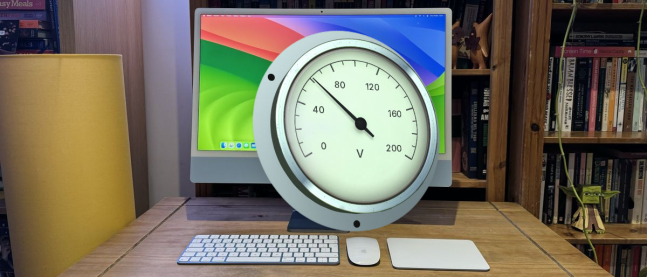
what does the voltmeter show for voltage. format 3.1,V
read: 60,V
